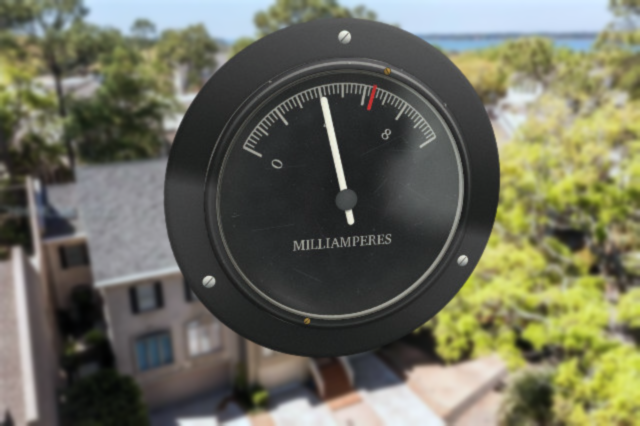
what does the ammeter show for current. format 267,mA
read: 4,mA
